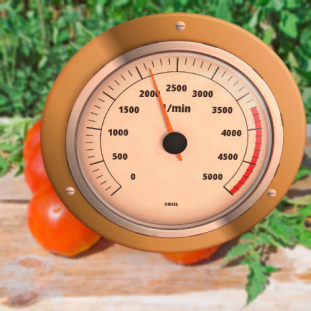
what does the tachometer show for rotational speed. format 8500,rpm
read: 2150,rpm
